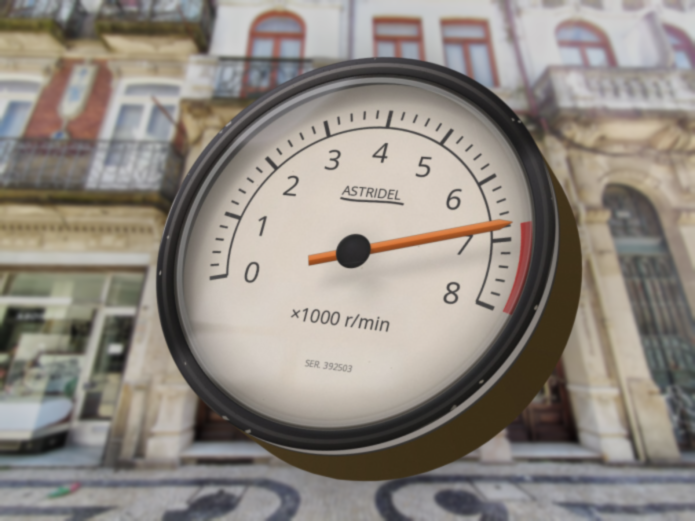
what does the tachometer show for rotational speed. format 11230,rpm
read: 6800,rpm
